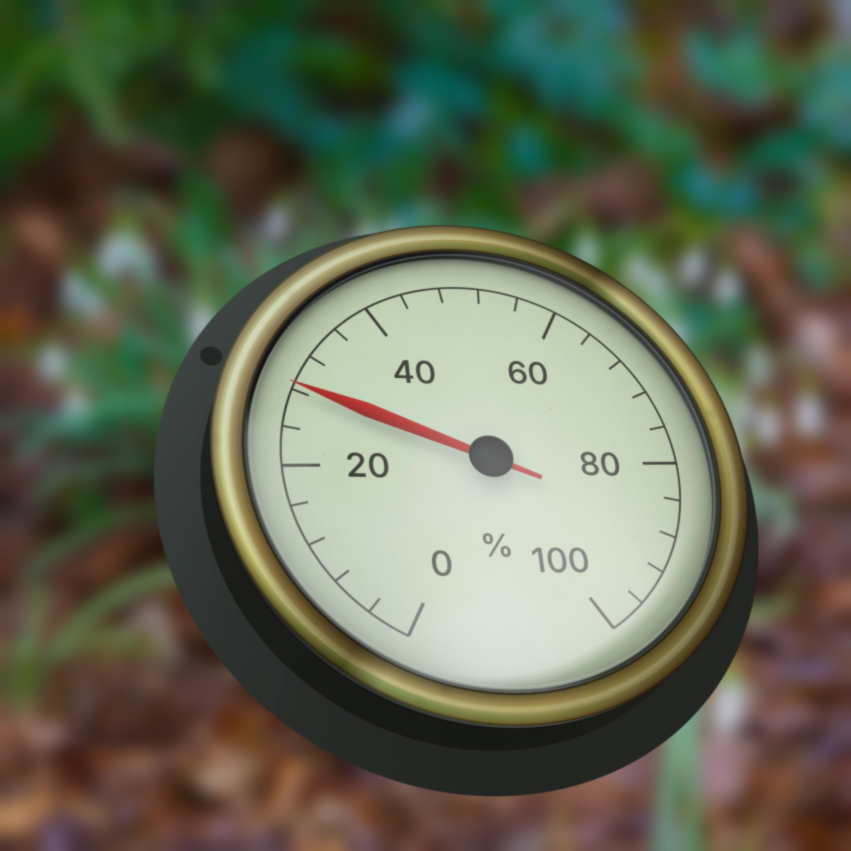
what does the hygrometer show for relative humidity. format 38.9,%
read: 28,%
